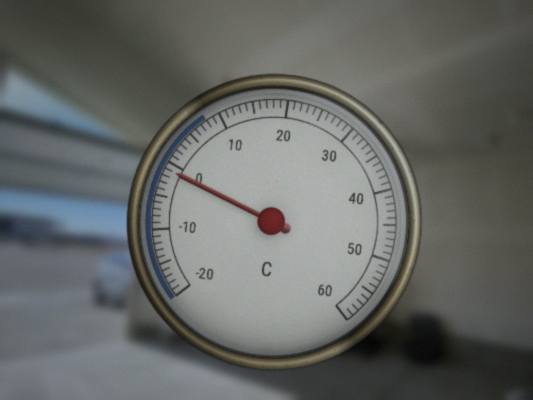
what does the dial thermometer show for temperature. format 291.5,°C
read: -1,°C
